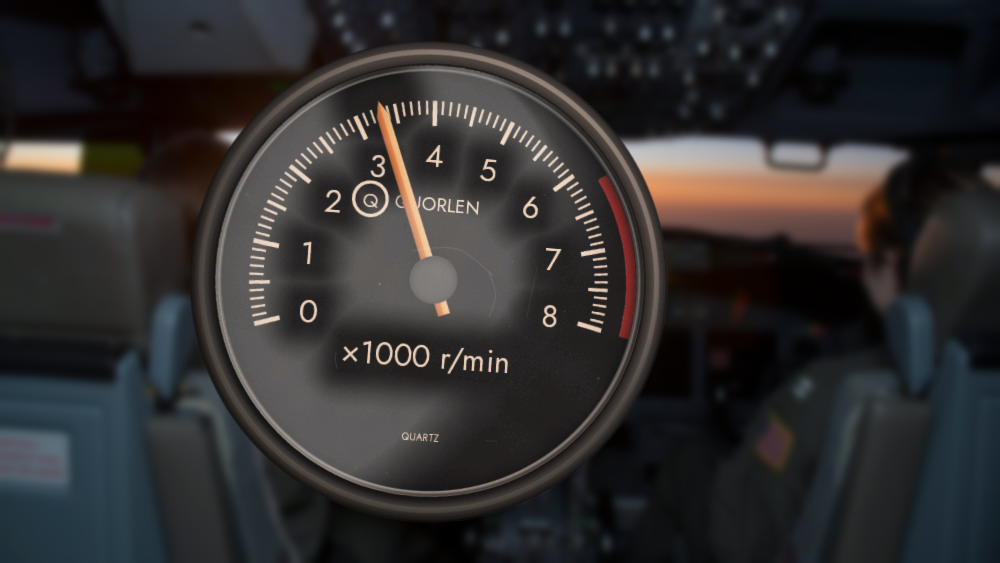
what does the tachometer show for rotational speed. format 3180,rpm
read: 3300,rpm
